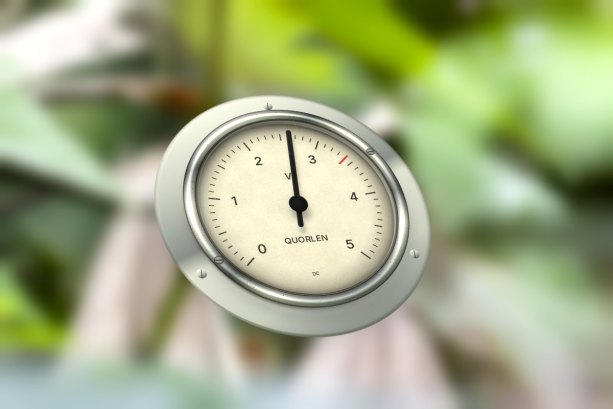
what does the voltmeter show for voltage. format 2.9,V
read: 2.6,V
